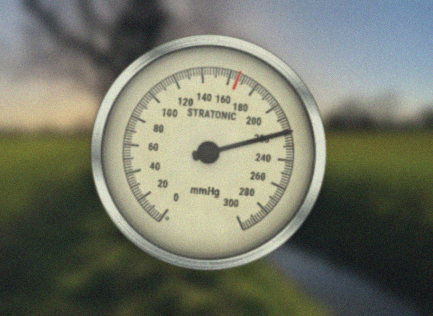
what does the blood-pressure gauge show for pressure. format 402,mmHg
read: 220,mmHg
